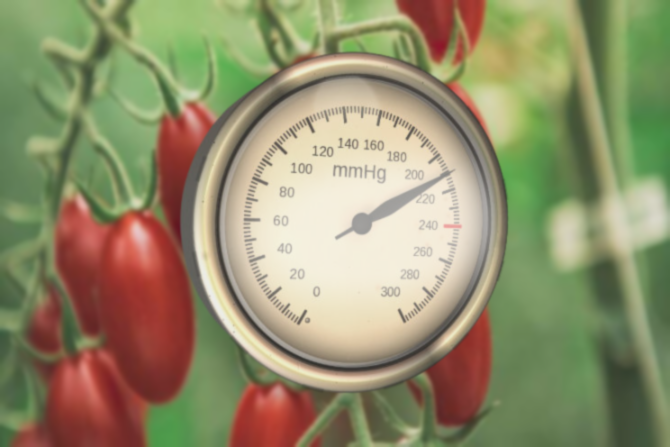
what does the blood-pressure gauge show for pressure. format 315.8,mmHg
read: 210,mmHg
